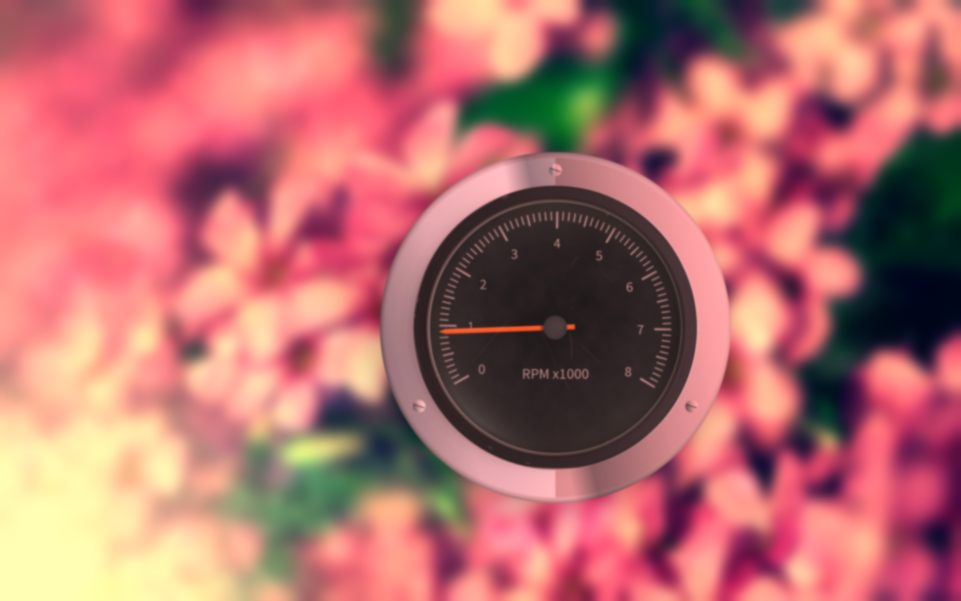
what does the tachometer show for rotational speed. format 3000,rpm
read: 900,rpm
